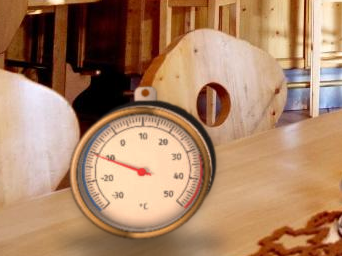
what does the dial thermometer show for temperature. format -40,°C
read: -10,°C
